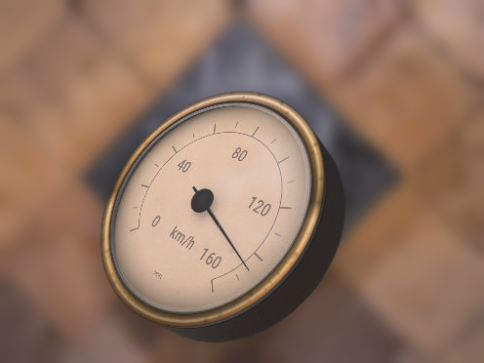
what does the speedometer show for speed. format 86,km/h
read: 145,km/h
